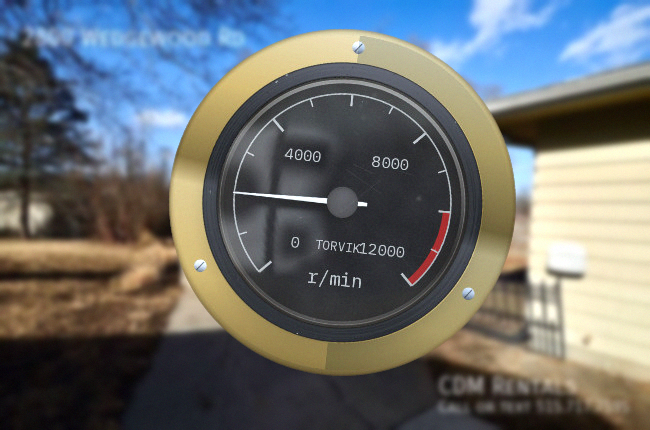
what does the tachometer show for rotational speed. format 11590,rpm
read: 2000,rpm
